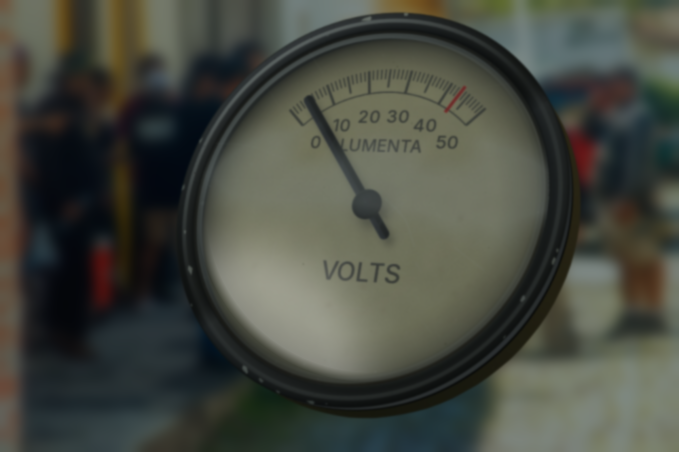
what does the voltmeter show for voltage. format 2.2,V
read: 5,V
